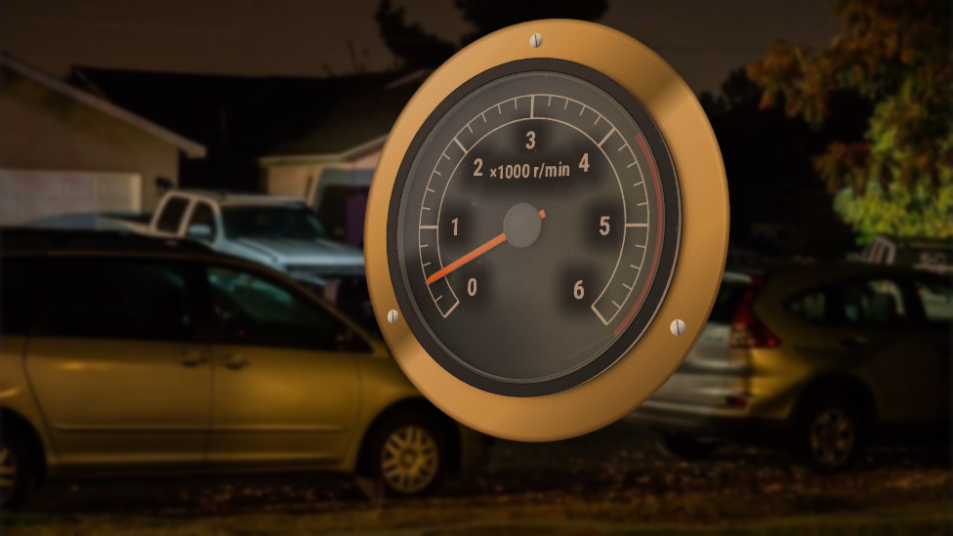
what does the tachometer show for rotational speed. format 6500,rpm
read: 400,rpm
